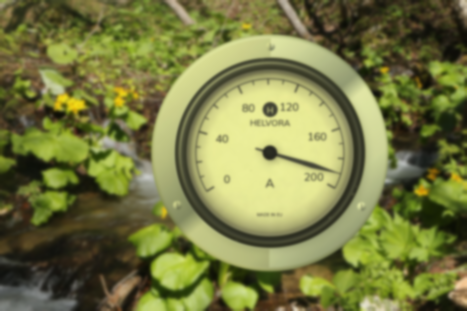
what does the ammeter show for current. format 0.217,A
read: 190,A
